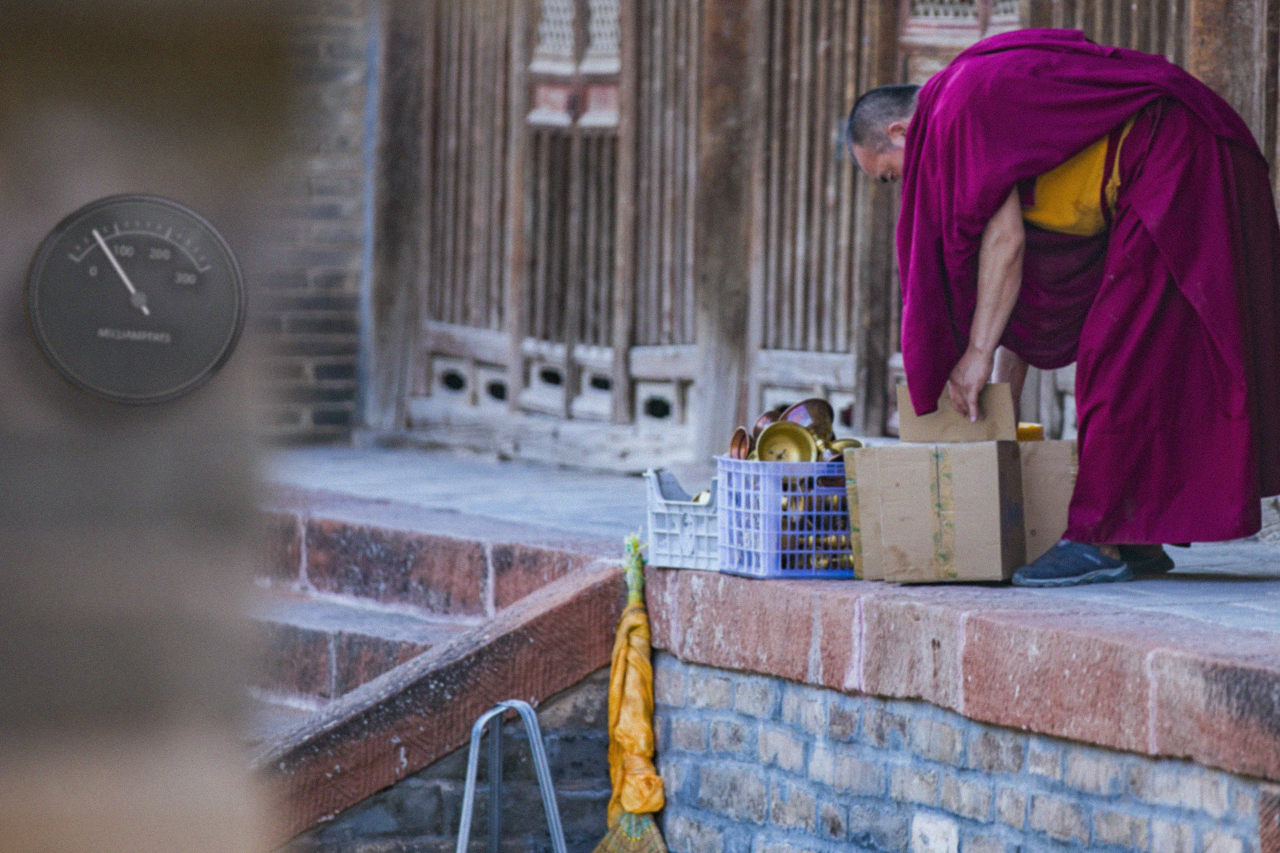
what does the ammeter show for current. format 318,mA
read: 60,mA
